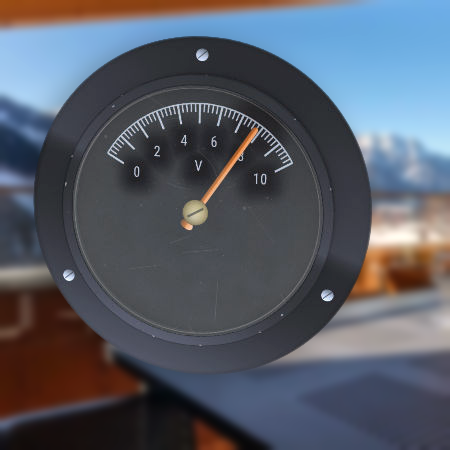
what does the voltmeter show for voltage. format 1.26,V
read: 7.8,V
